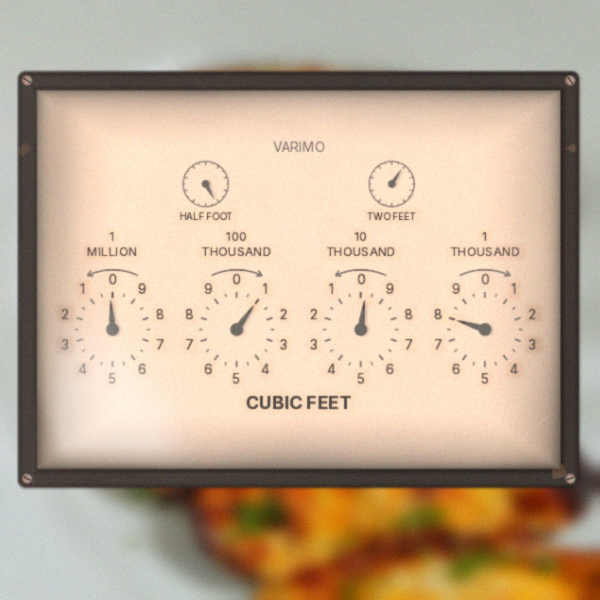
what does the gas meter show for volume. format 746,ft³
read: 9800,ft³
